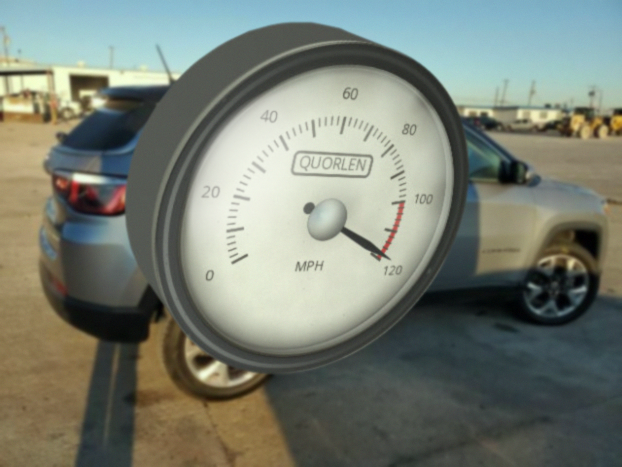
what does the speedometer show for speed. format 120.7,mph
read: 118,mph
